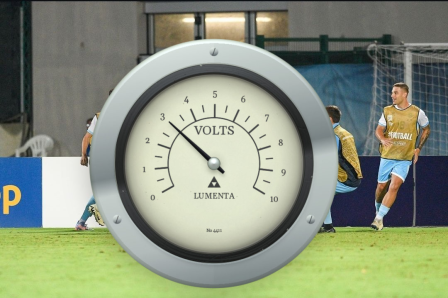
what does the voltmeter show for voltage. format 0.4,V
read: 3,V
